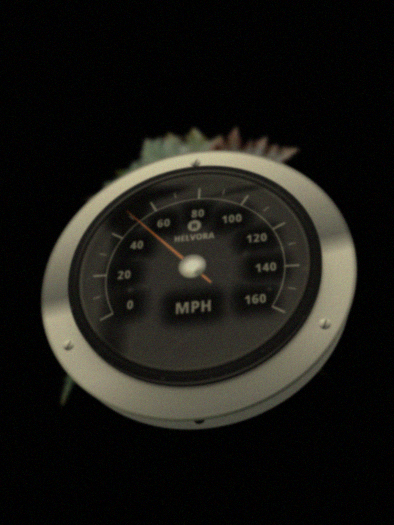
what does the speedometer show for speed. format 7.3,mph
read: 50,mph
